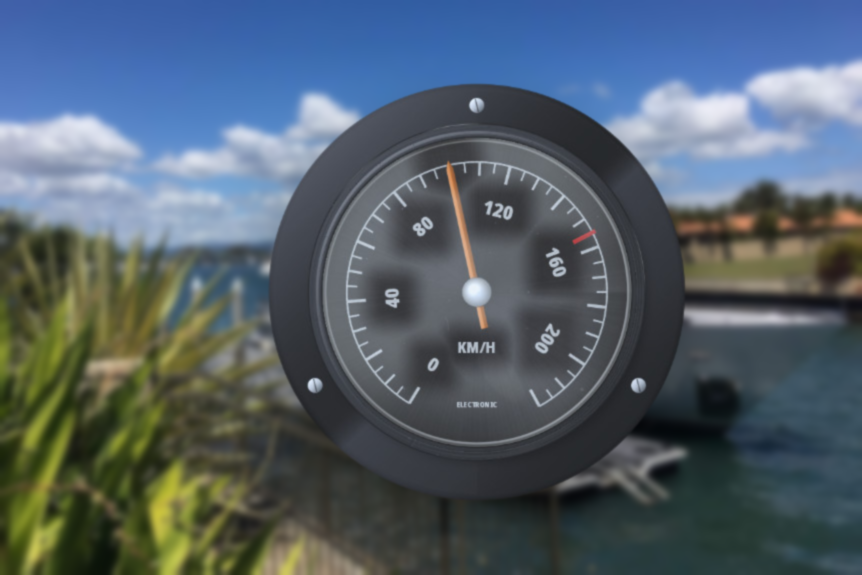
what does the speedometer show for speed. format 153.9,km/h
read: 100,km/h
